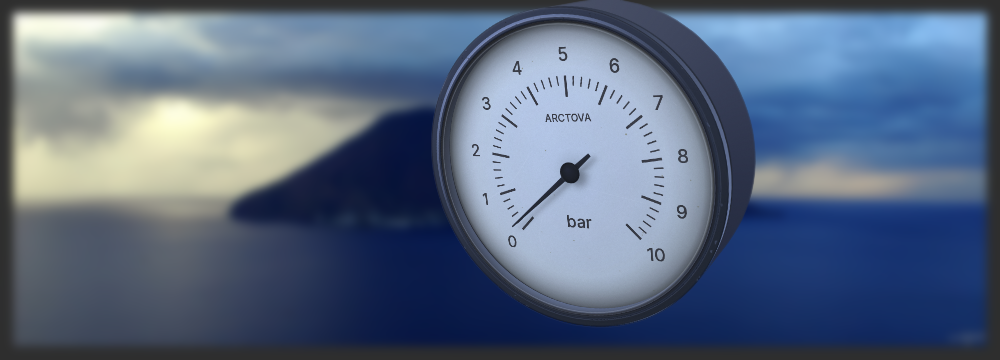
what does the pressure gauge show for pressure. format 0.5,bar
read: 0.2,bar
